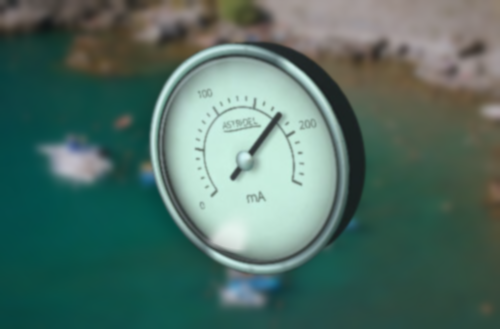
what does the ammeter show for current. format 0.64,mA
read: 180,mA
